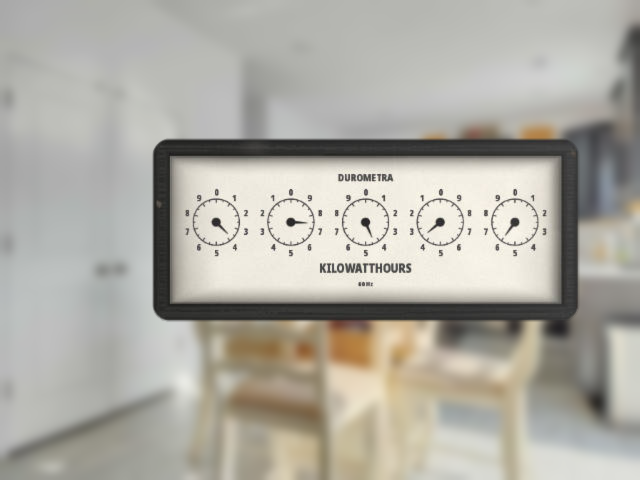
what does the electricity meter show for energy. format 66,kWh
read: 37436,kWh
